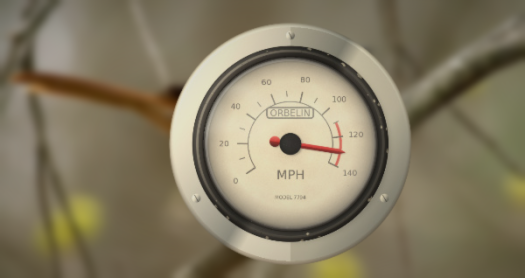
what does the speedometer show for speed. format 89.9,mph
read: 130,mph
